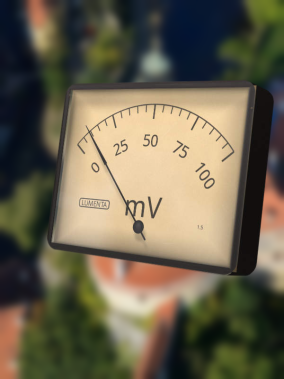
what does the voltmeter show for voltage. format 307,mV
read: 10,mV
